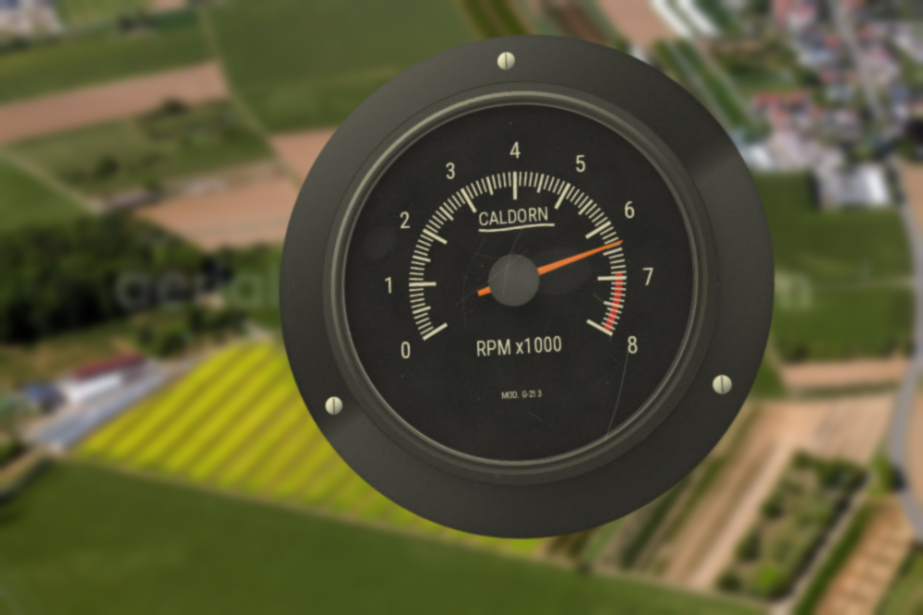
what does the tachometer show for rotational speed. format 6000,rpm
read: 6400,rpm
